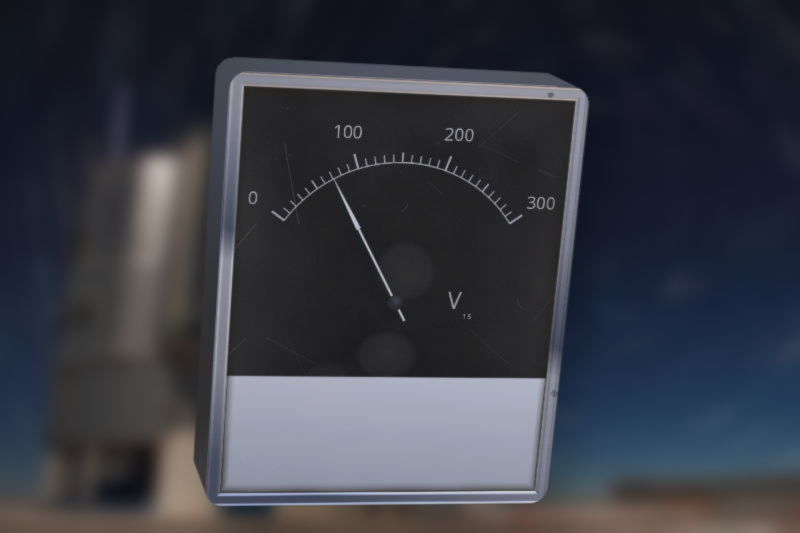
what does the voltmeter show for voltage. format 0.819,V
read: 70,V
